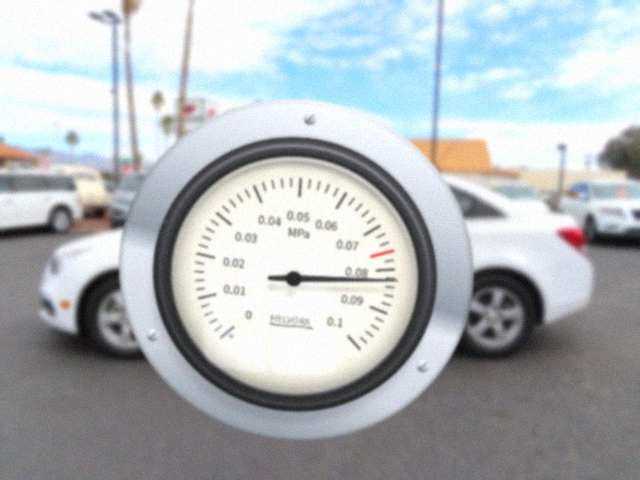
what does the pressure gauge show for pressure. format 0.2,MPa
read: 0.082,MPa
